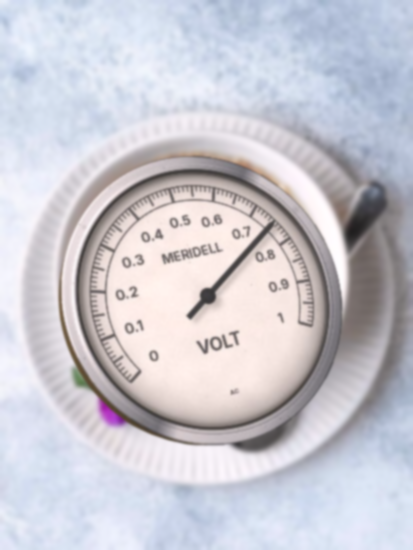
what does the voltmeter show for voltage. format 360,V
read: 0.75,V
